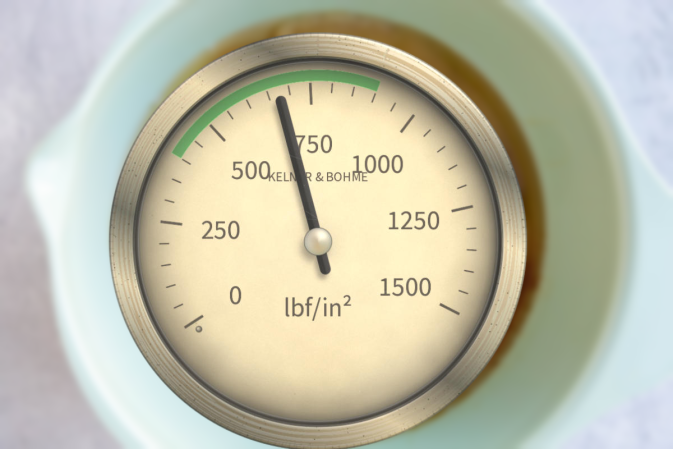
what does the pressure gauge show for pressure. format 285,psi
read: 675,psi
